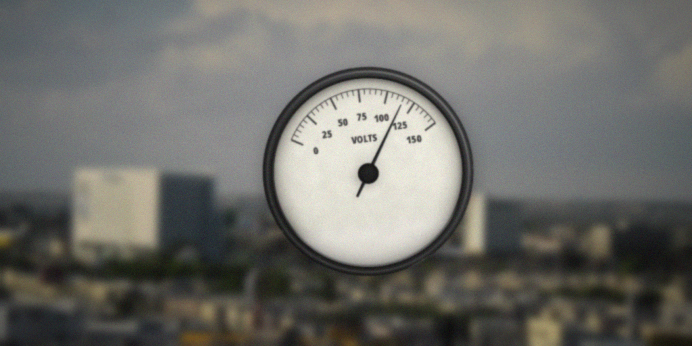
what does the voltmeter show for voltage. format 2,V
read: 115,V
